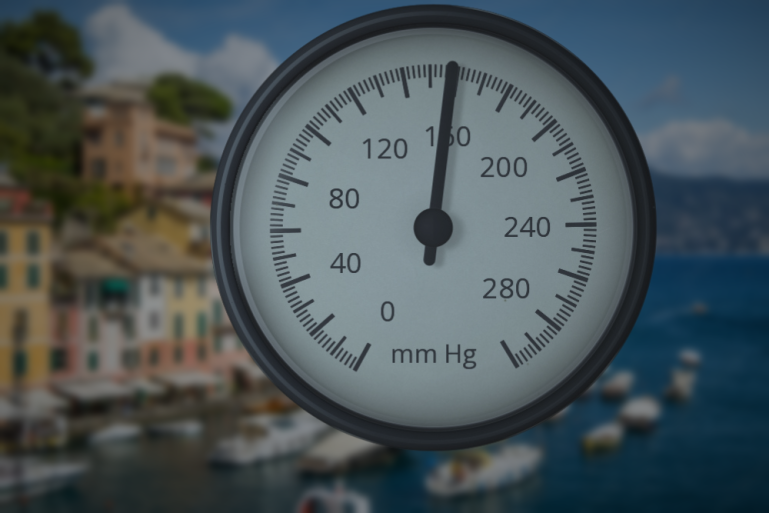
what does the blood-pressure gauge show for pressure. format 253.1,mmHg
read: 158,mmHg
